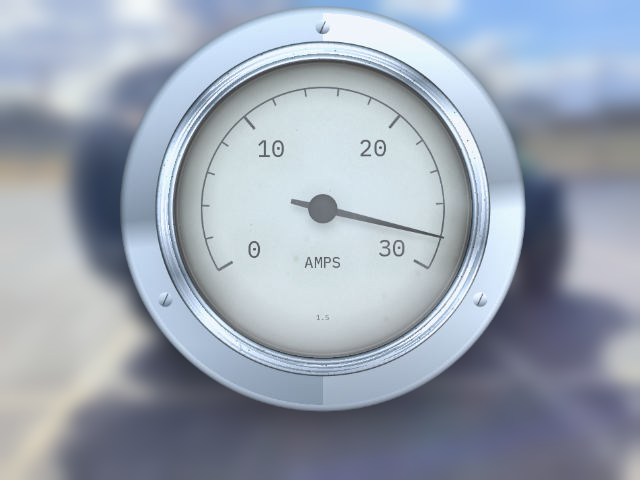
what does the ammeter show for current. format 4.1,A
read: 28,A
